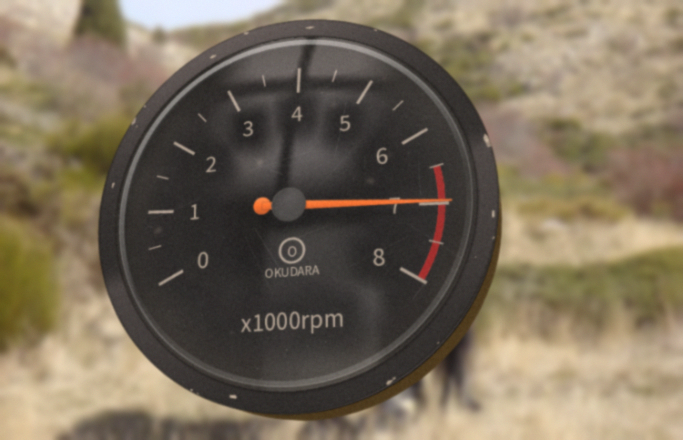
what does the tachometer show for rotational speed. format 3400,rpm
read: 7000,rpm
